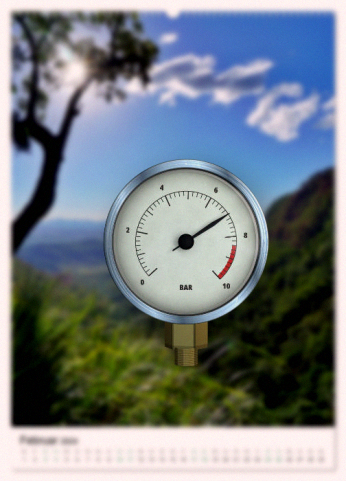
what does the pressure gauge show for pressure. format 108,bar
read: 7,bar
